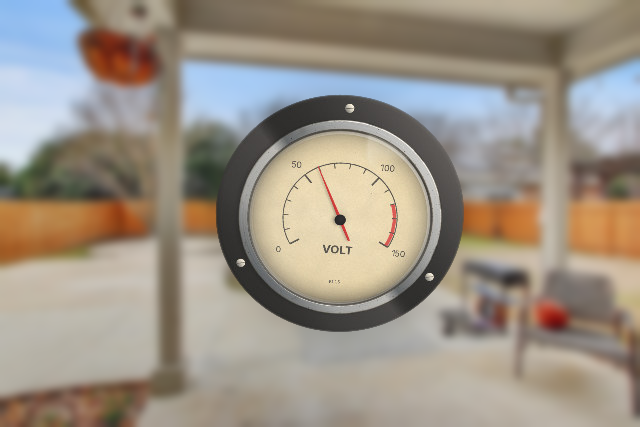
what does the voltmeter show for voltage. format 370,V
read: 60,V
